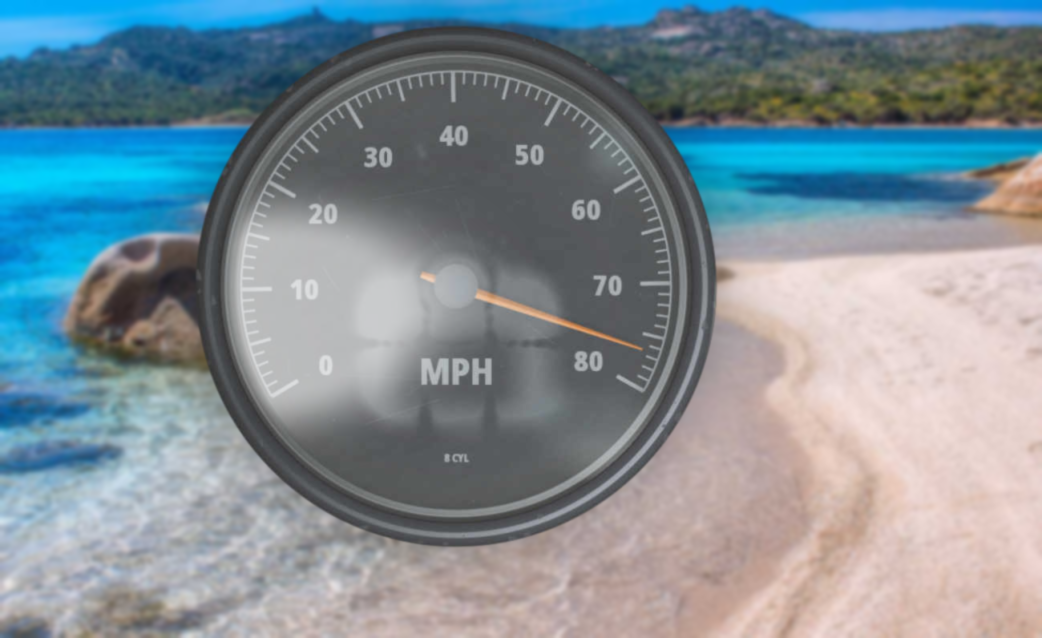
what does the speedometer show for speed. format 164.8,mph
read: 76.5,mph
